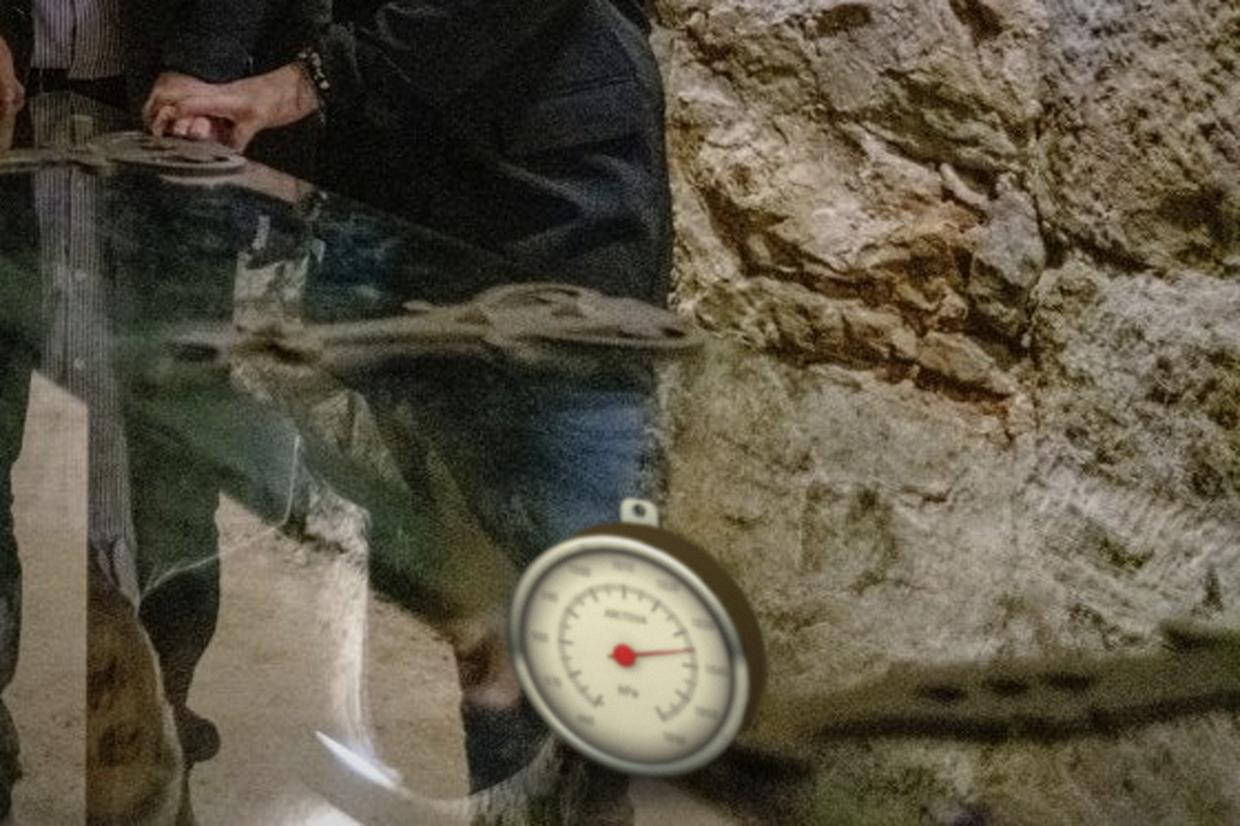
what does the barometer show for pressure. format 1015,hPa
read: 1035,hPa
